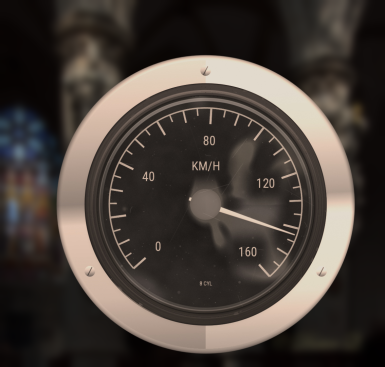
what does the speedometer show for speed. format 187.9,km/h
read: 142.5,km/h
